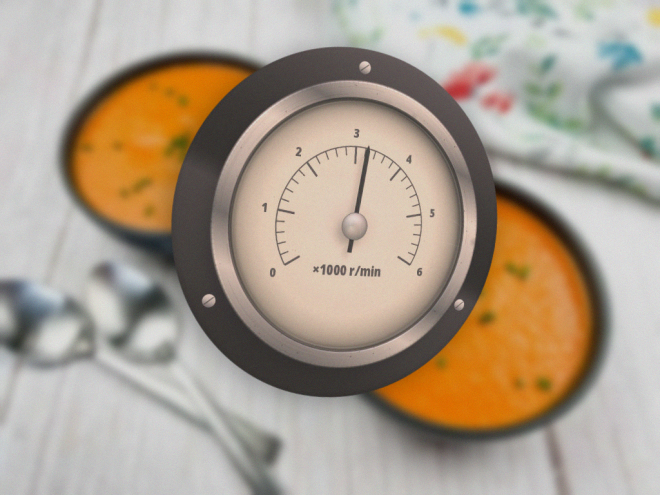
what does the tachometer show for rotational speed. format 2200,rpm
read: 3200,rpm
